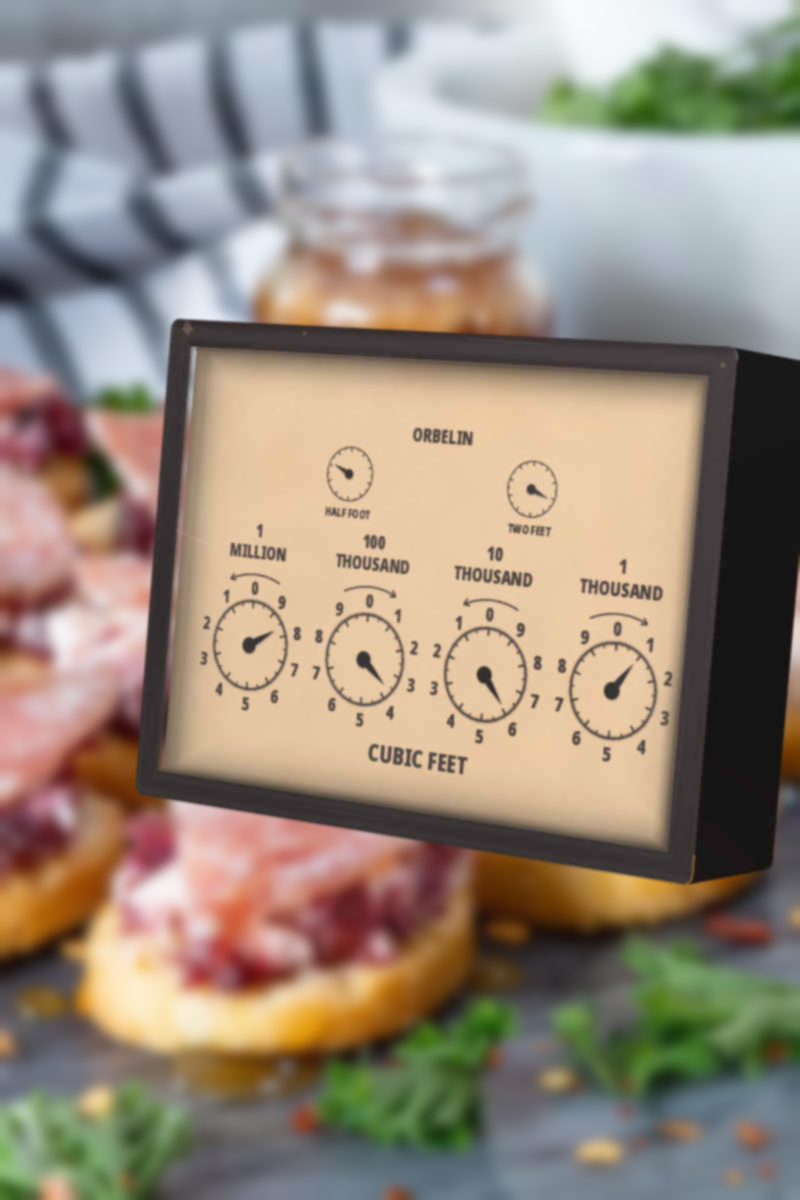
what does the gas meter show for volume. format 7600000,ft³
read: 836100,ft³
